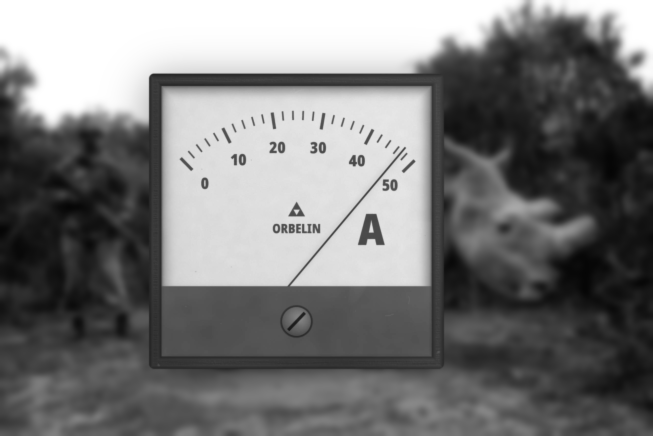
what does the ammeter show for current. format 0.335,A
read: 47,A
